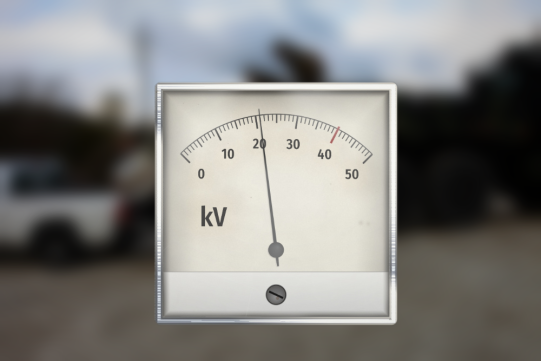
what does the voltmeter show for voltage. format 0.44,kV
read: 21,kV
